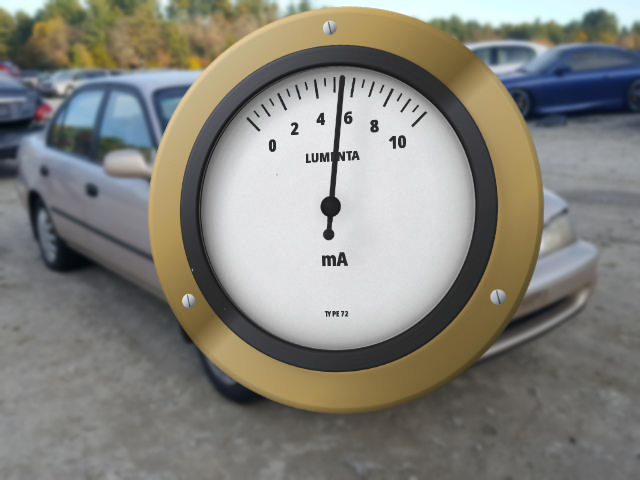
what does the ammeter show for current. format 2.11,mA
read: 5.5,mA
